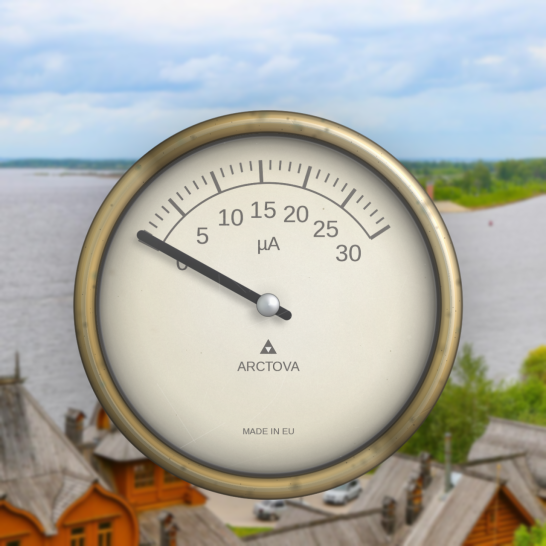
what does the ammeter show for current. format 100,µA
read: 0.5,µA
